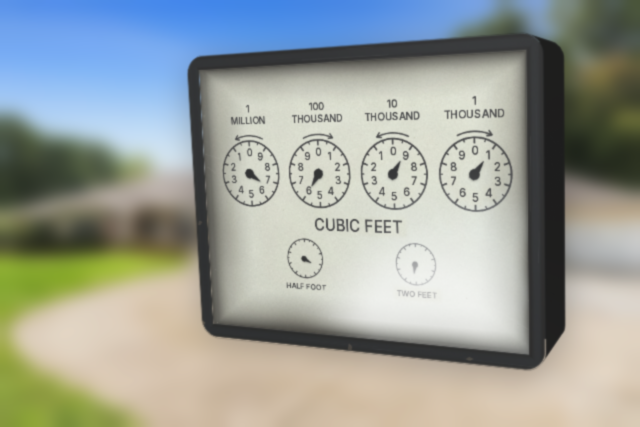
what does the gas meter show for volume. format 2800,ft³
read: 659100,ft³
